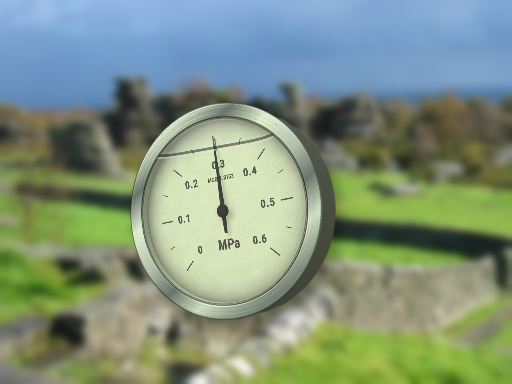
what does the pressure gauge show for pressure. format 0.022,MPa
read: 0.3,MPa
